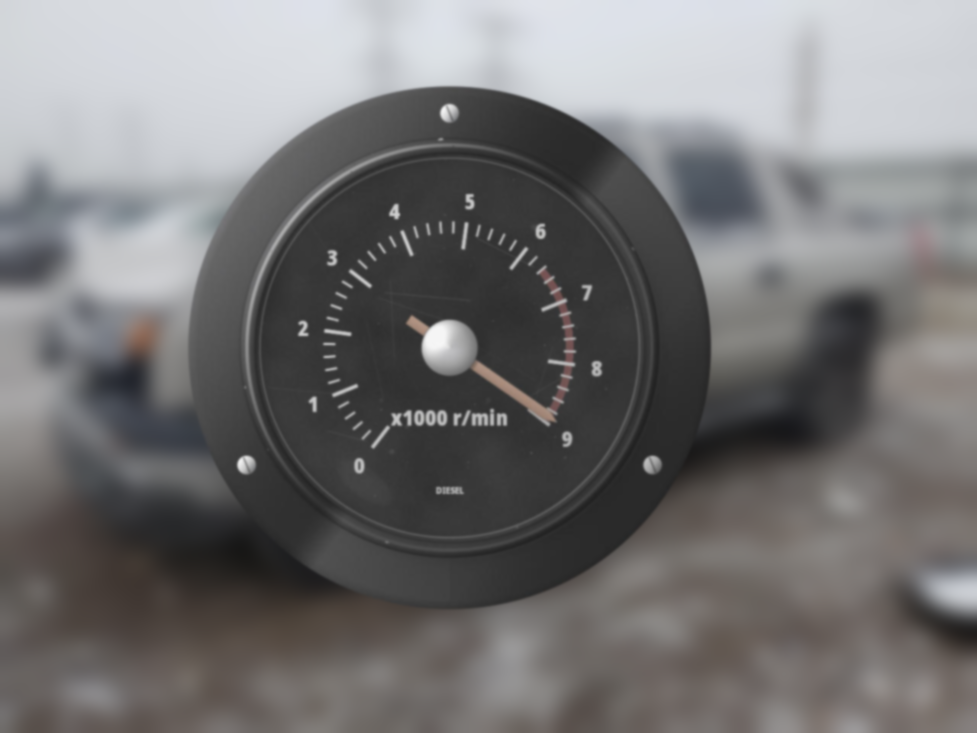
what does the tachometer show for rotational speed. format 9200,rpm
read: 8900,rpm
